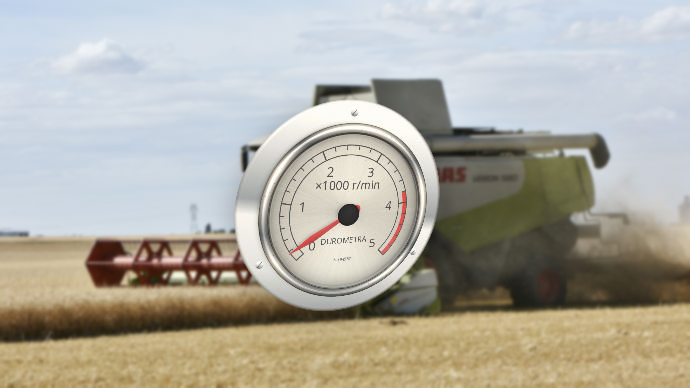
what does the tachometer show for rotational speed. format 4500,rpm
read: 200,rpm
